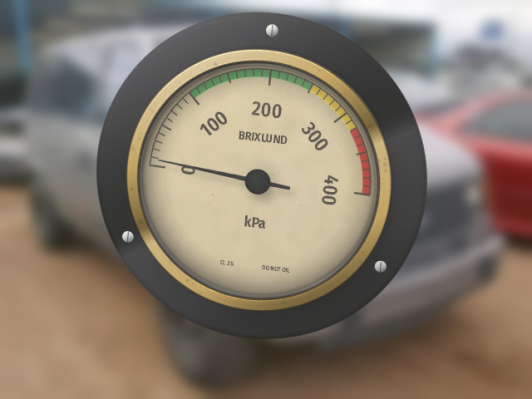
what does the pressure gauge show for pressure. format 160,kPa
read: 10,kPa
